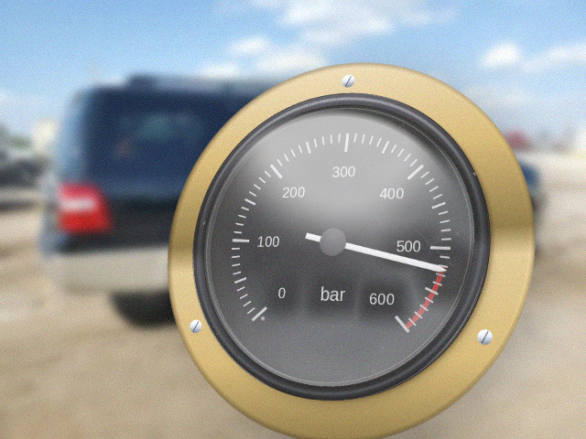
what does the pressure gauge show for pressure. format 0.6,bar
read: 525,bar
